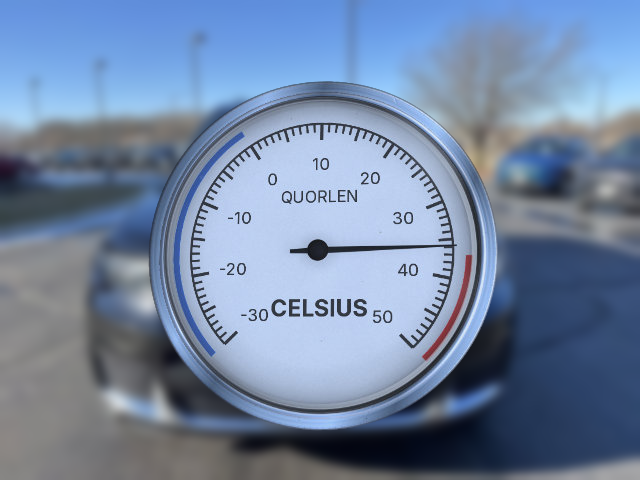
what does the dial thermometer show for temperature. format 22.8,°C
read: 36,°C
